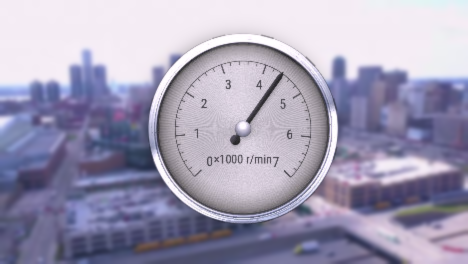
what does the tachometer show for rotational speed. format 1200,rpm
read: 4400,rpm
